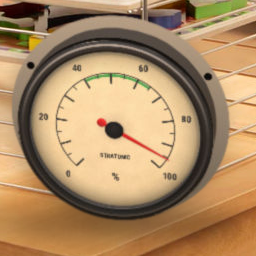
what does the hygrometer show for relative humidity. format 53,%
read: 95,%
